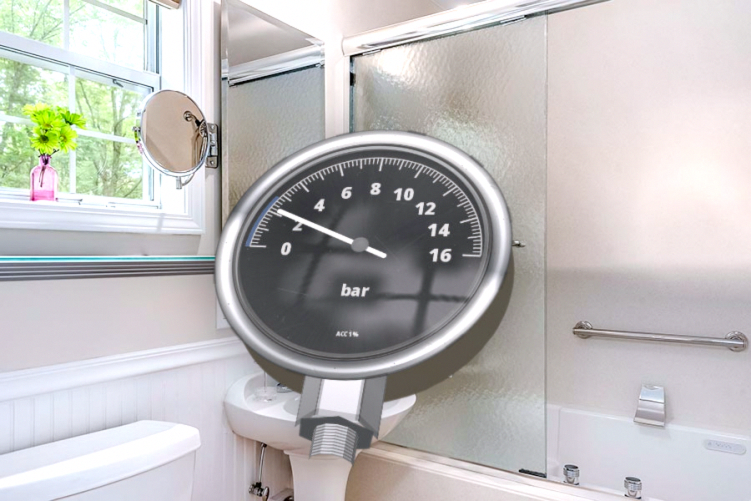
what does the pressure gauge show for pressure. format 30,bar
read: 2,bar
